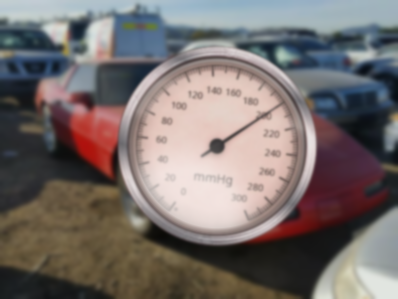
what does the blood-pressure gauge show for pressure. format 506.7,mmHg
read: 200,mmHg
